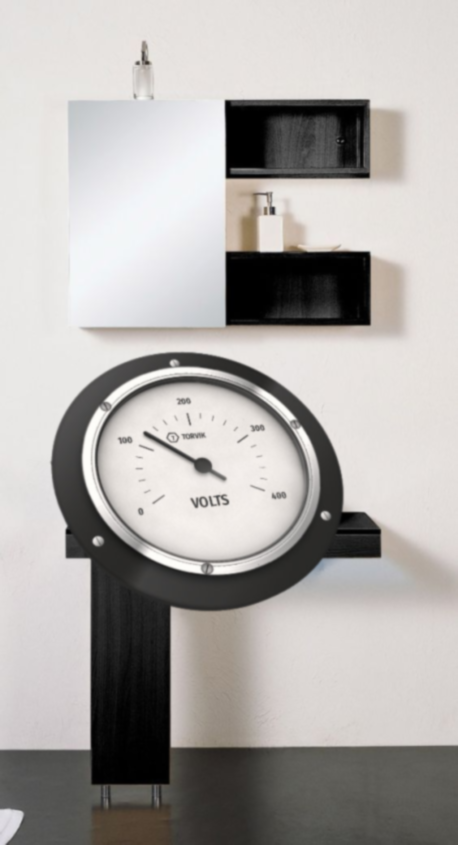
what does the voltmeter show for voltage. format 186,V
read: 120,V
